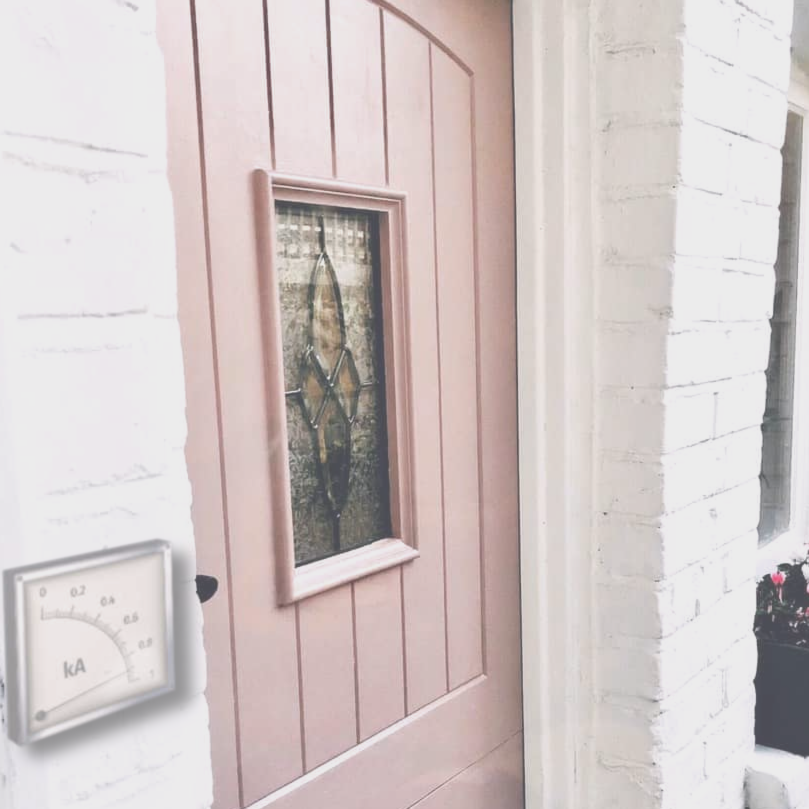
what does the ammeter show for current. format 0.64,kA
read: 0.9,kA
